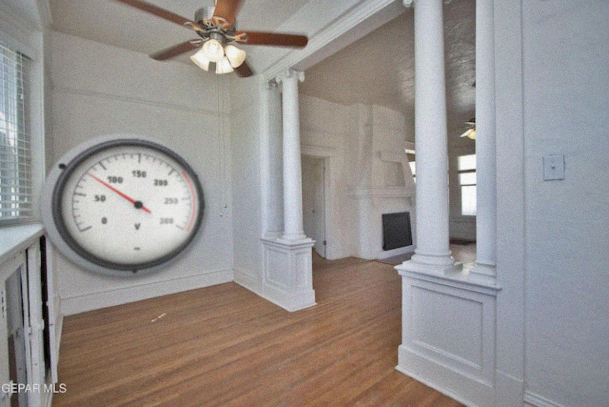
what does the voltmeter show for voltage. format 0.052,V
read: 80,V
